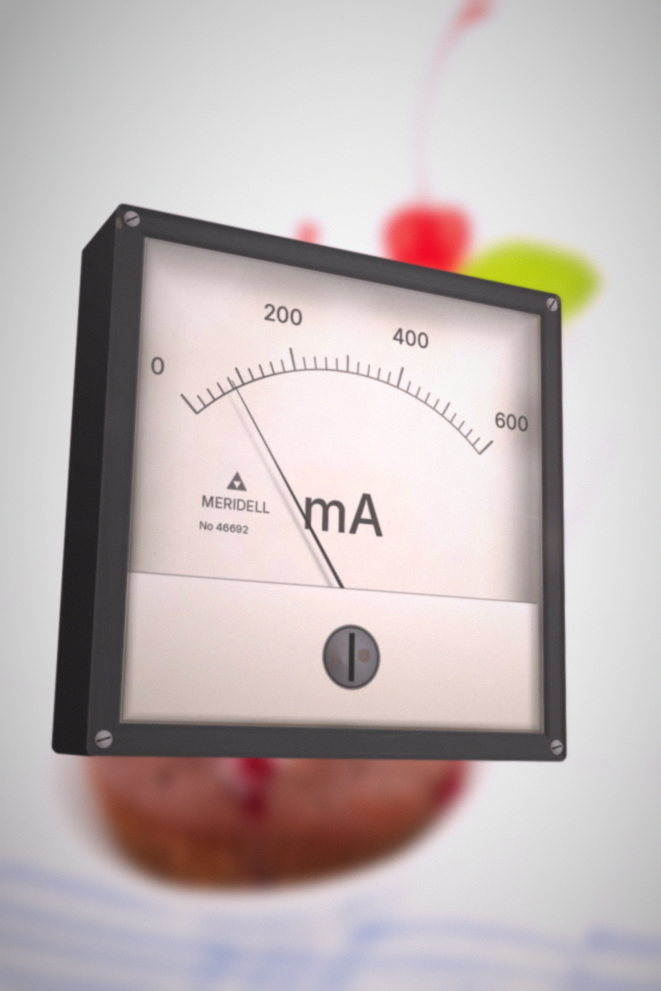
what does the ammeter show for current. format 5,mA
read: 80,mA
